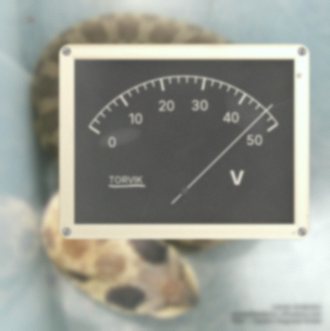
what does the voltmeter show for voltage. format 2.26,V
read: 46,V
